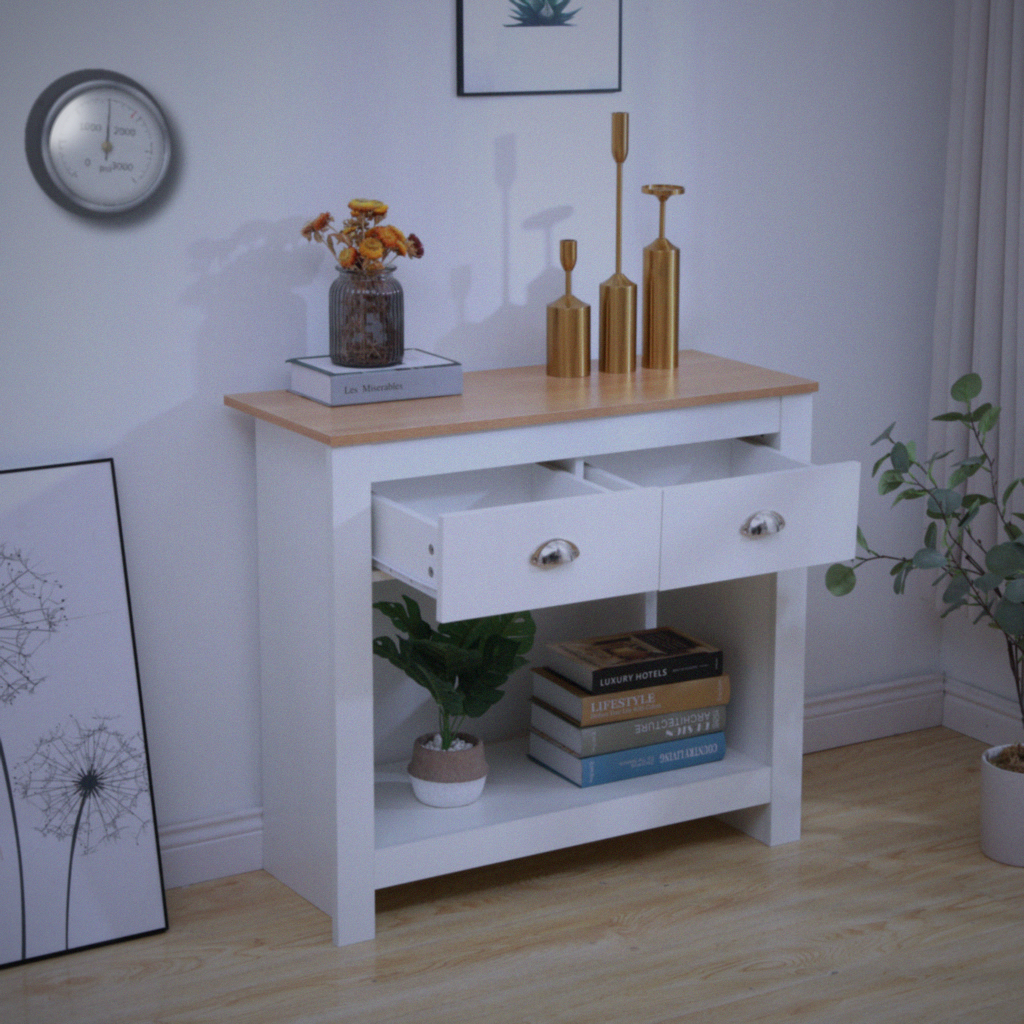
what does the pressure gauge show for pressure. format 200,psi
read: 1500,psi
